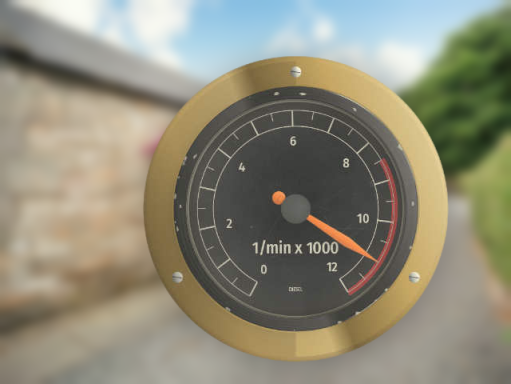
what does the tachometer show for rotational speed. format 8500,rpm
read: 11000,rpm
